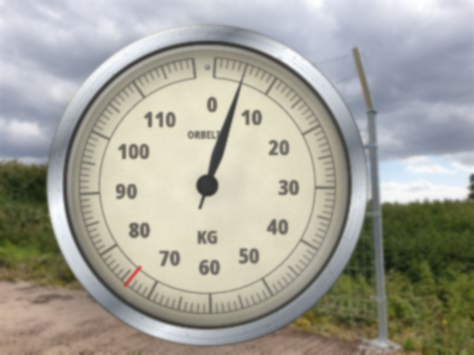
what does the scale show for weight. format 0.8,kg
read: 5,kg
